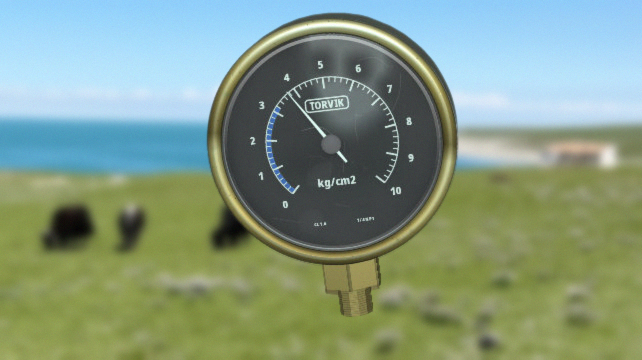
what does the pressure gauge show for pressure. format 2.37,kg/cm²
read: 3.8,kg/cm²
